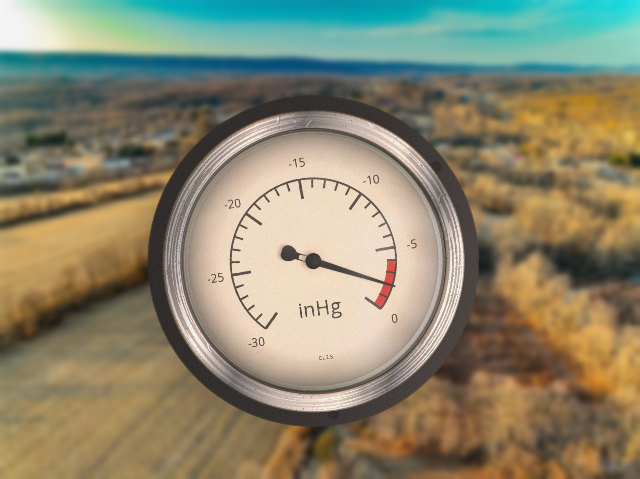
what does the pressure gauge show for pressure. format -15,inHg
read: -2,inHg
